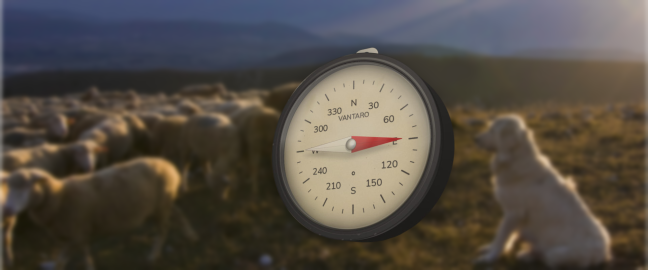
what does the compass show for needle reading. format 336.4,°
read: 90,°
